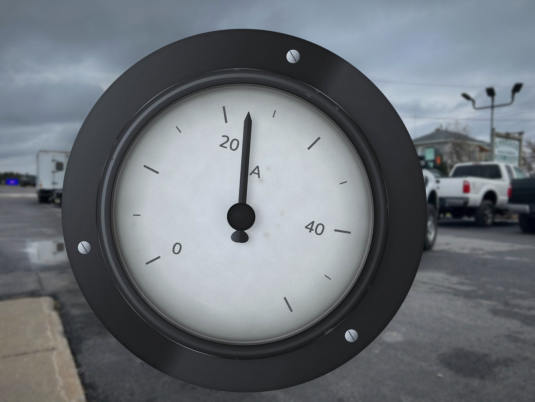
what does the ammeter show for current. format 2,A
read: 22.5,A
